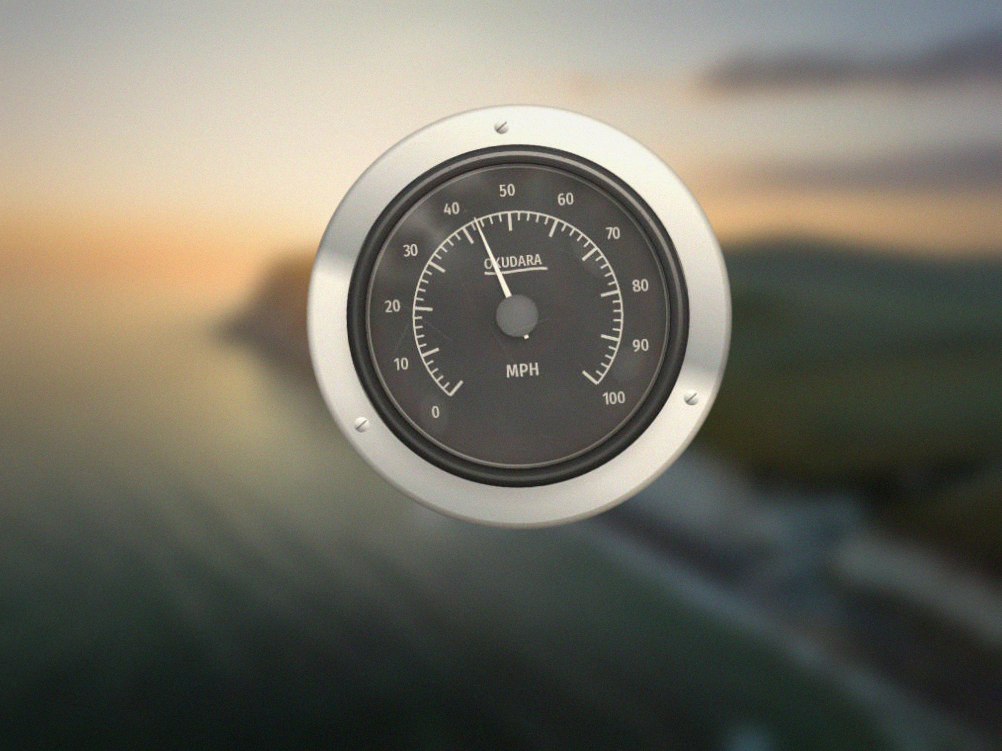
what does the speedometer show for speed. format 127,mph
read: 43,mph
